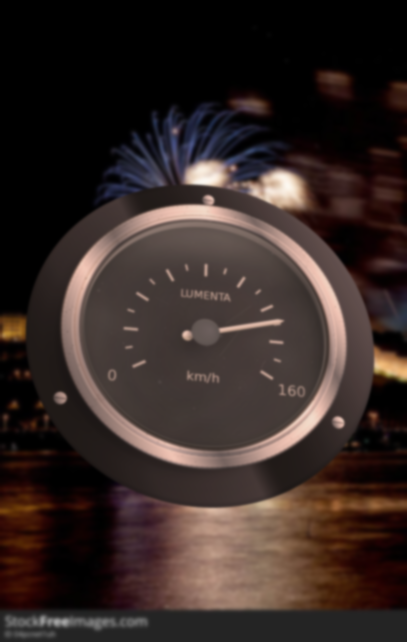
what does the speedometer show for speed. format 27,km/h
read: 130,km/h
